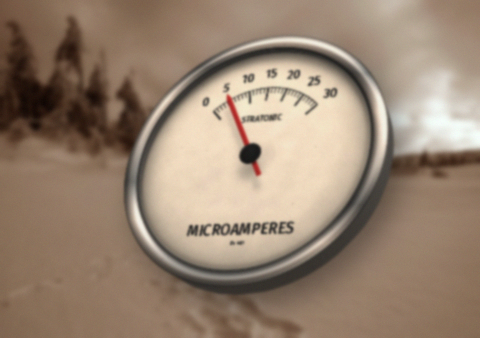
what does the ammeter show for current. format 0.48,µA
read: 5,µA
